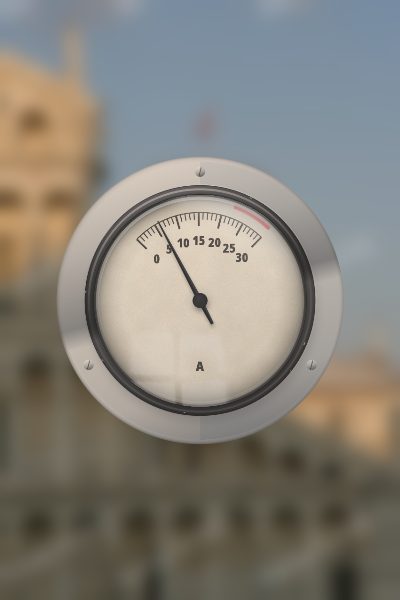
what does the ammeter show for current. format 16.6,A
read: 6,A
